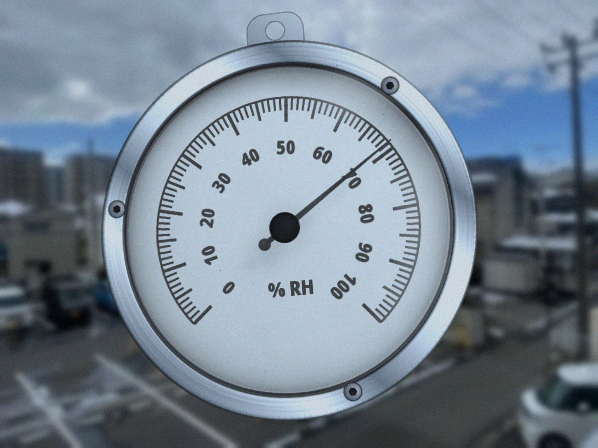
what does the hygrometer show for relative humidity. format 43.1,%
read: 69,%
